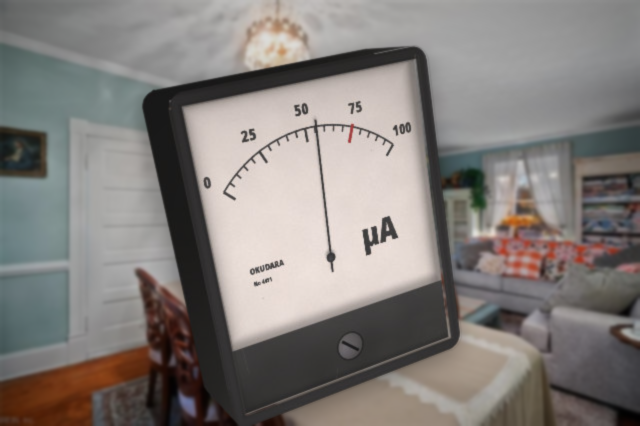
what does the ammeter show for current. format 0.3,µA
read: 55,µA
